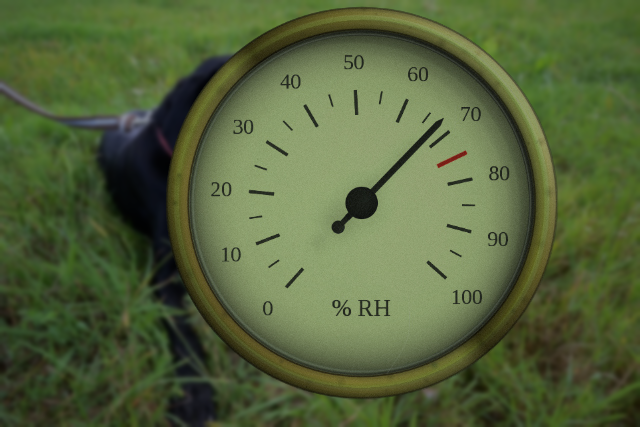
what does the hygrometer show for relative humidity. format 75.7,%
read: 67.5,%
